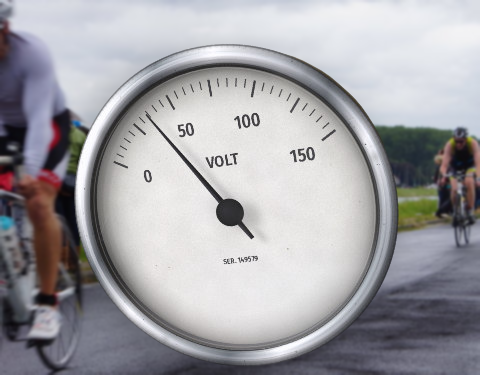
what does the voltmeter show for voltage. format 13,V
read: 35,V
